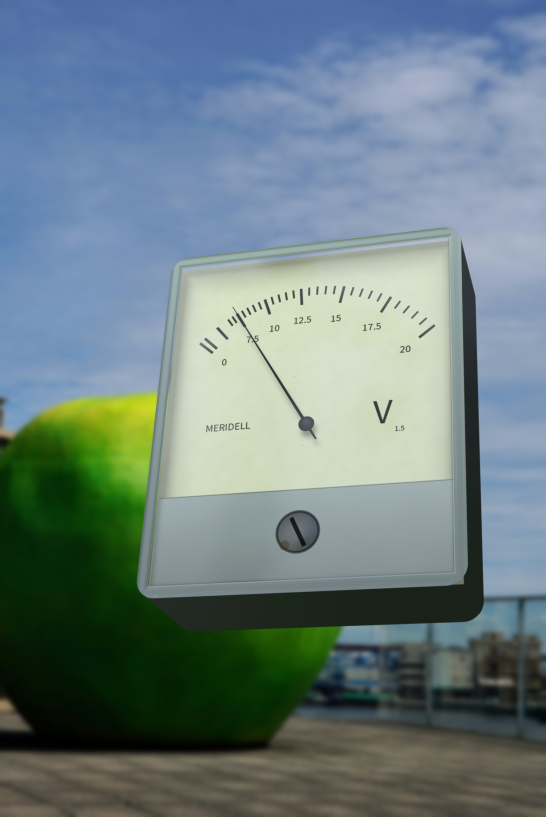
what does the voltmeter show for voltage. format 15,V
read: 7.5,V
